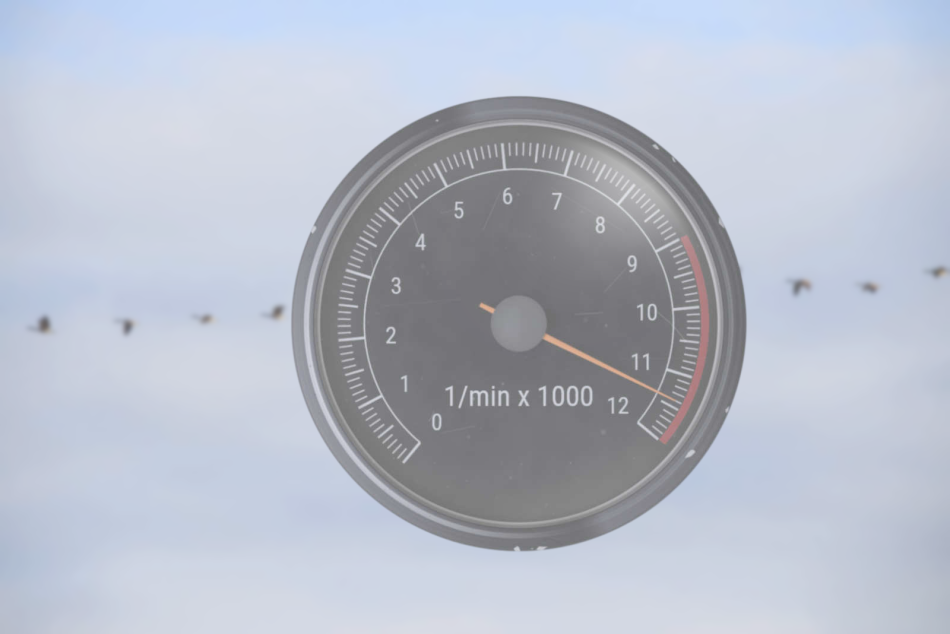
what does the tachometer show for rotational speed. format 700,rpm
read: 11400,rpm
